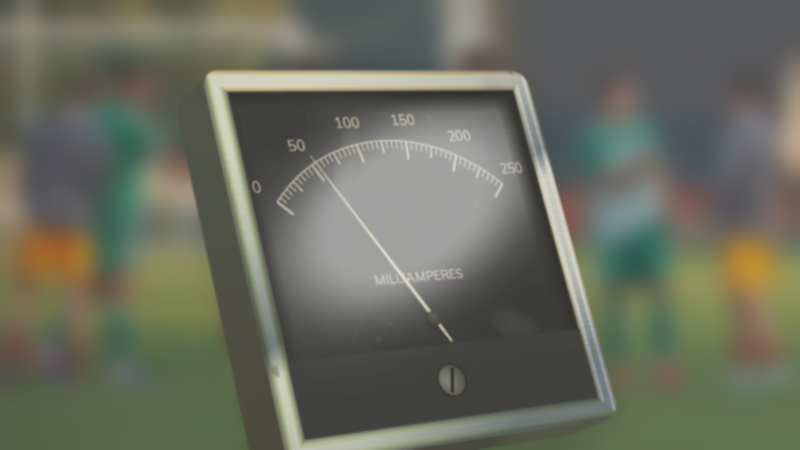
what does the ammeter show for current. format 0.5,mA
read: 50,mA
